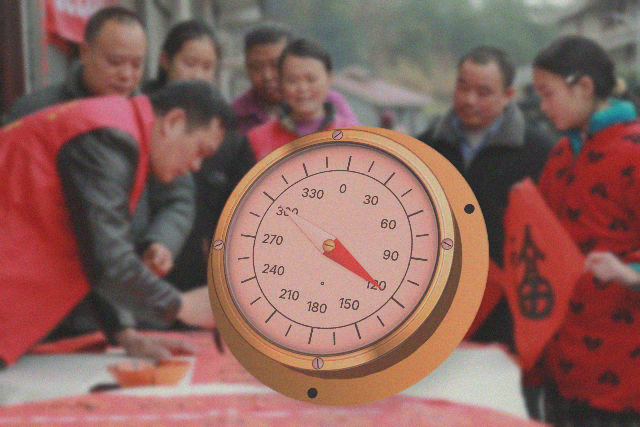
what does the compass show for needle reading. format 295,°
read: 120,°
